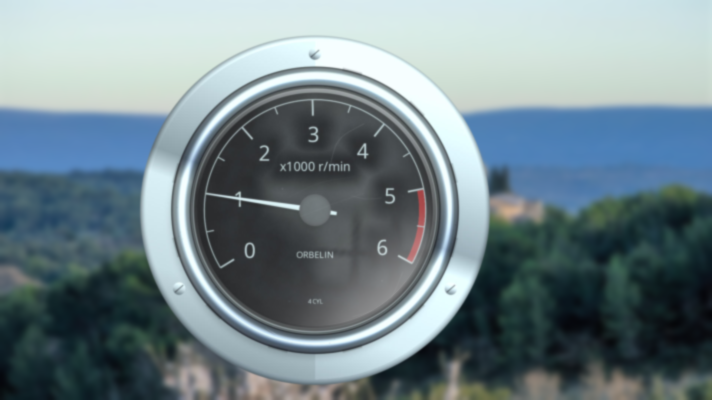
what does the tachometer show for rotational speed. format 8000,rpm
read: 1000,rpm
